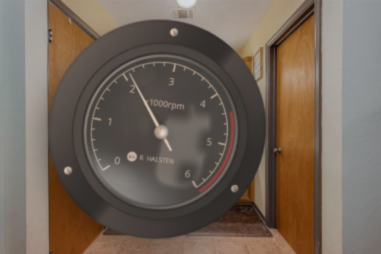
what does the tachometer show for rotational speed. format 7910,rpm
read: 2100,rpm
